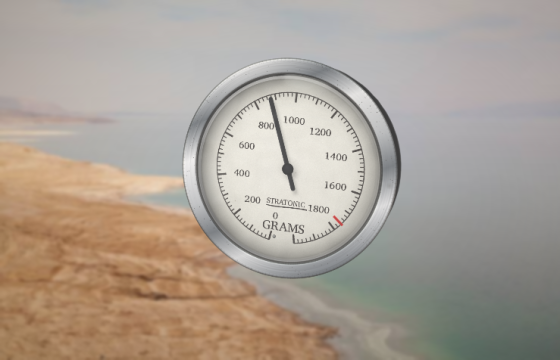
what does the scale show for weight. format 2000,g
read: 880,g
